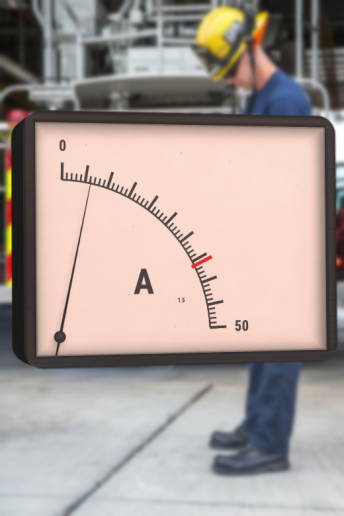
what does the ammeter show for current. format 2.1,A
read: 6,A
